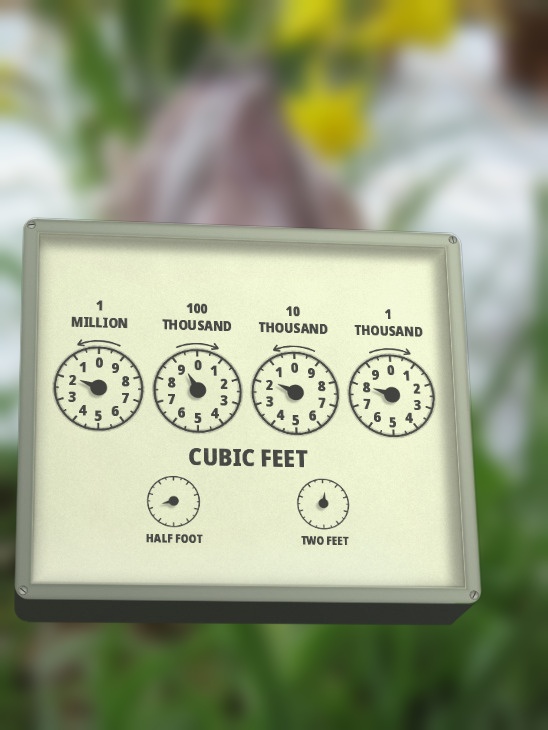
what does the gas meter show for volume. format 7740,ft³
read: 191800,ft³
